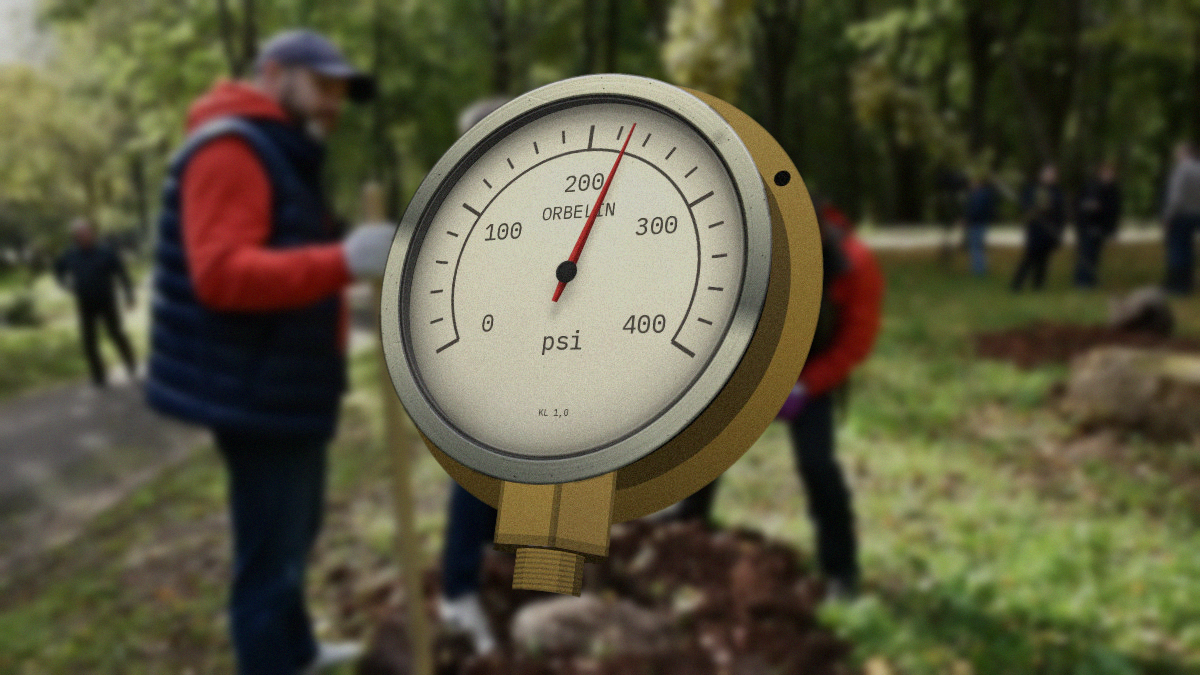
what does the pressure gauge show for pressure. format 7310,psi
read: 230,psi
